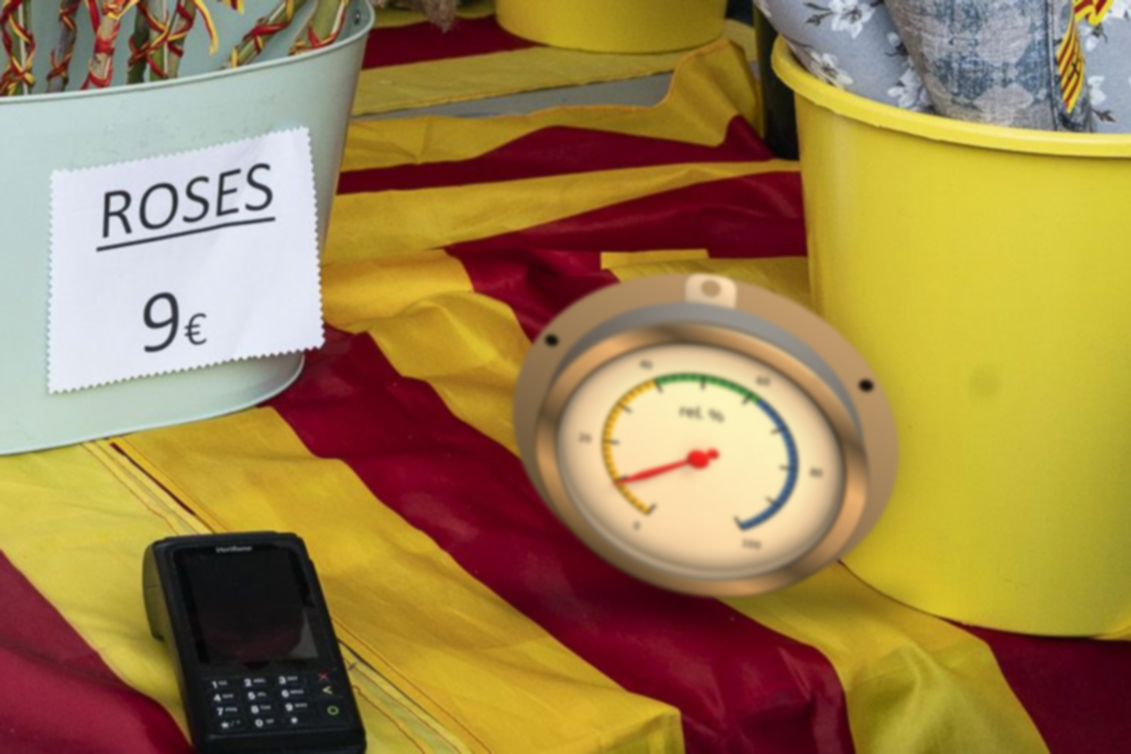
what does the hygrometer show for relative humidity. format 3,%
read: 10,%
